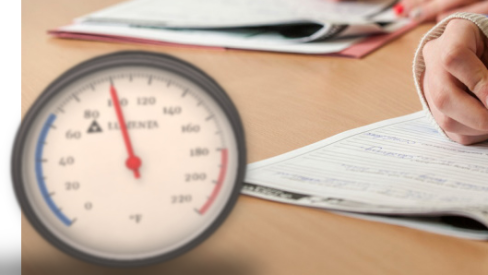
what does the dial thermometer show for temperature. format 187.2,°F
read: 100,°F
